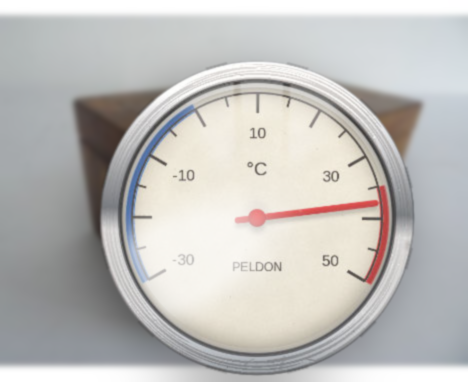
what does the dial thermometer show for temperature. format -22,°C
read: 37.5,°C
